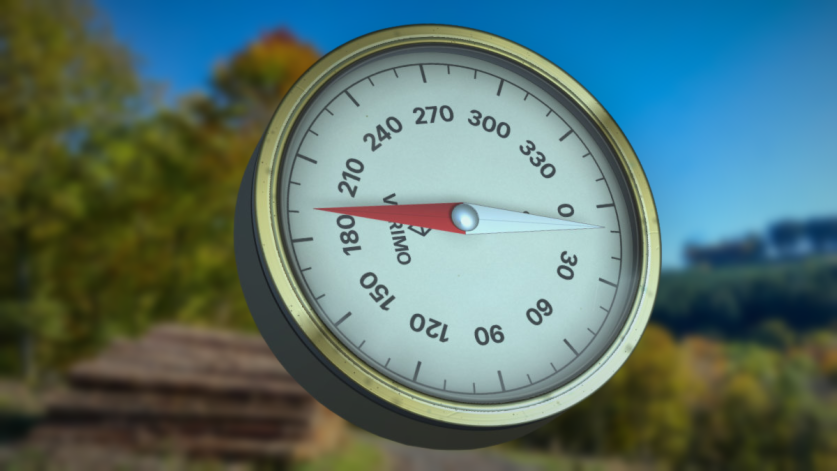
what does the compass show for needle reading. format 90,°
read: 190,°
